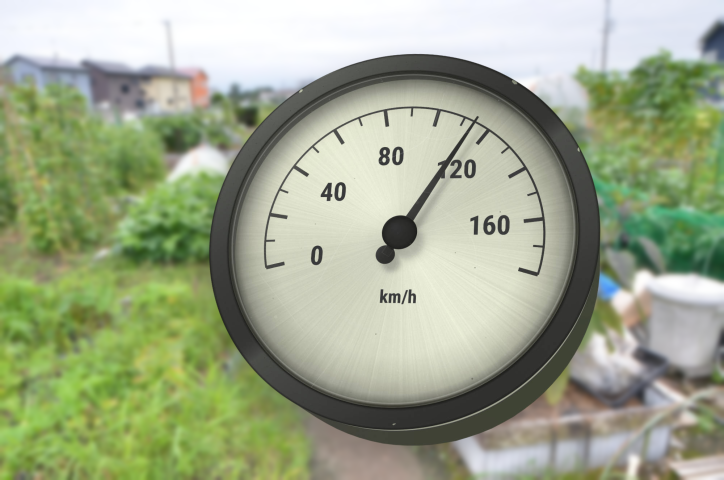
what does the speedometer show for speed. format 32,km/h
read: 115,km/h
